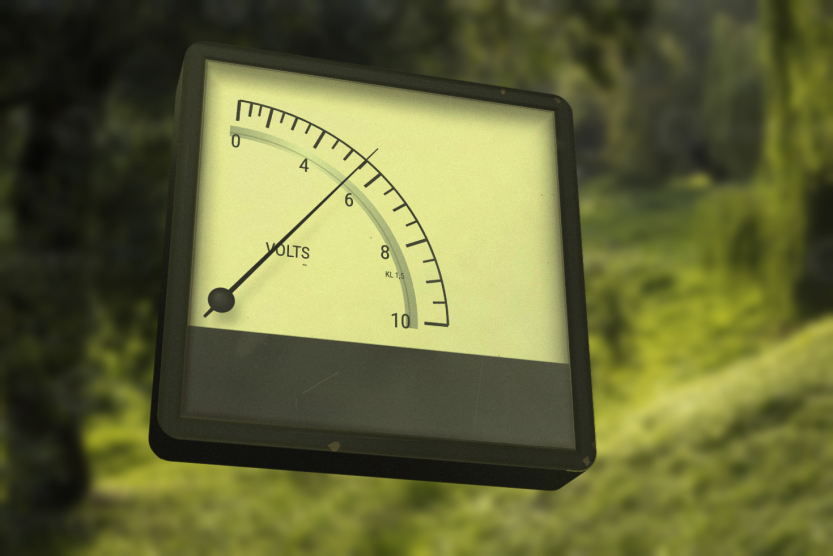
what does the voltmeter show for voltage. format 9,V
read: 5.5,V
